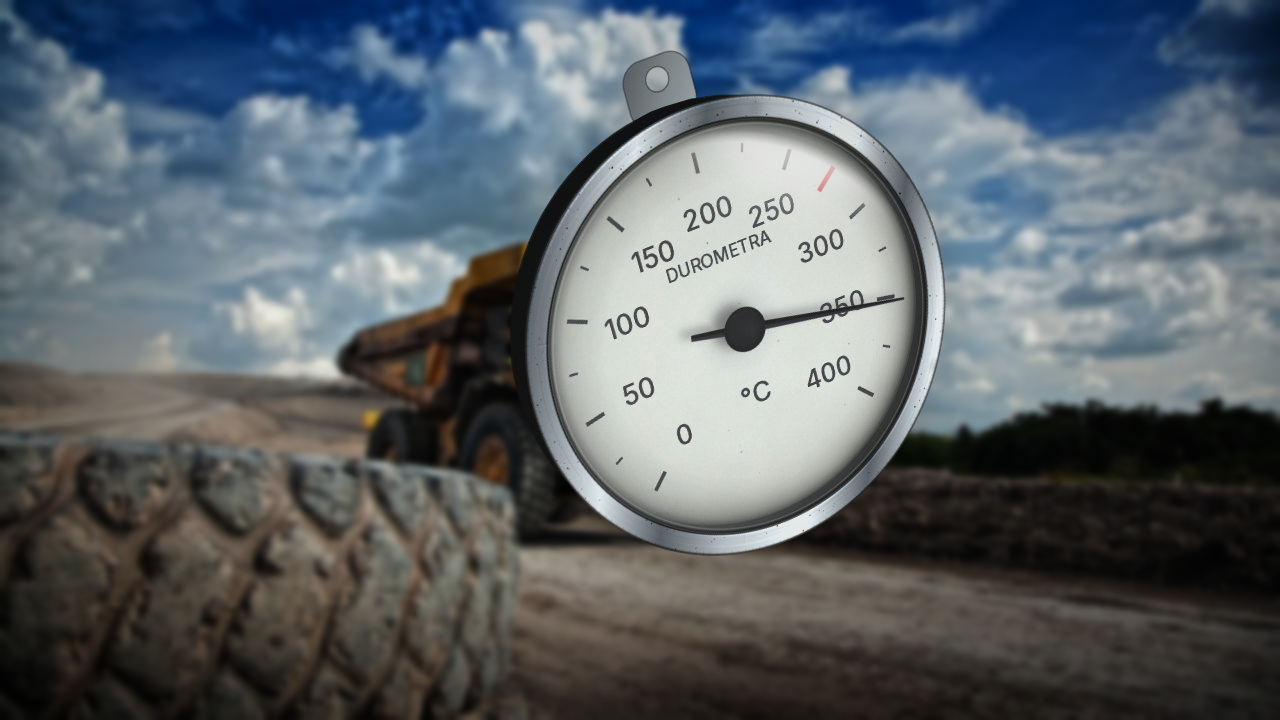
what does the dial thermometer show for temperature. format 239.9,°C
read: 350,°C
